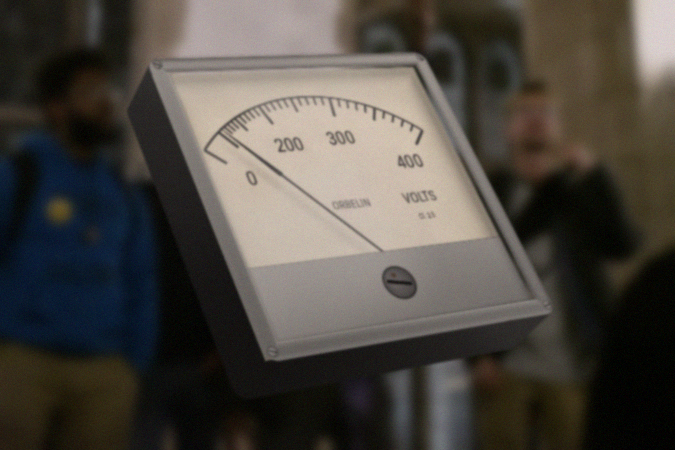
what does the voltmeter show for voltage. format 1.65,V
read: 100,V
